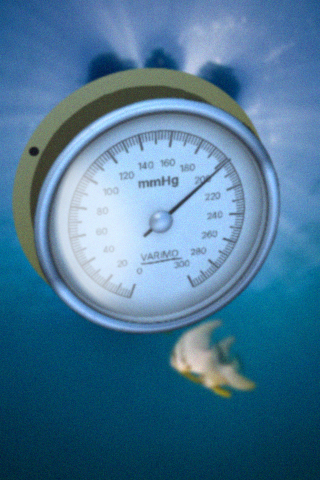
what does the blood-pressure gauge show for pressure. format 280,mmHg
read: 200,mmHg
